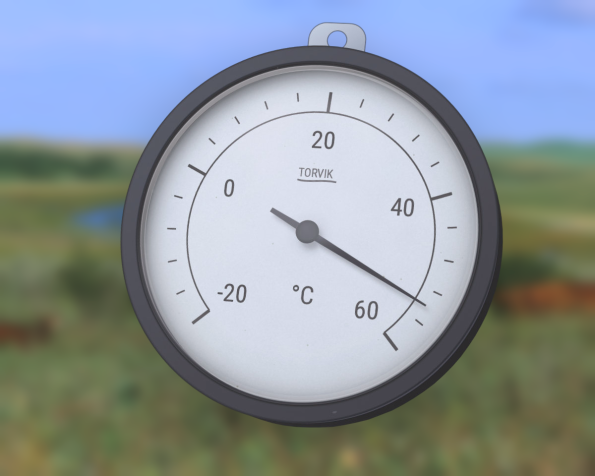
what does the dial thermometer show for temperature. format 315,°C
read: 54,°C
